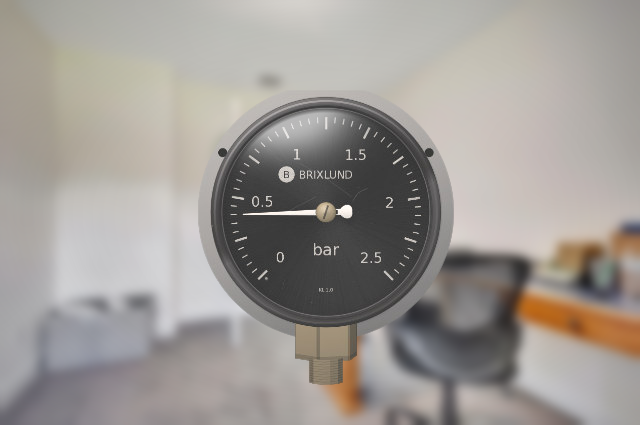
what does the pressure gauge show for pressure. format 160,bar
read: 0.4,bar
